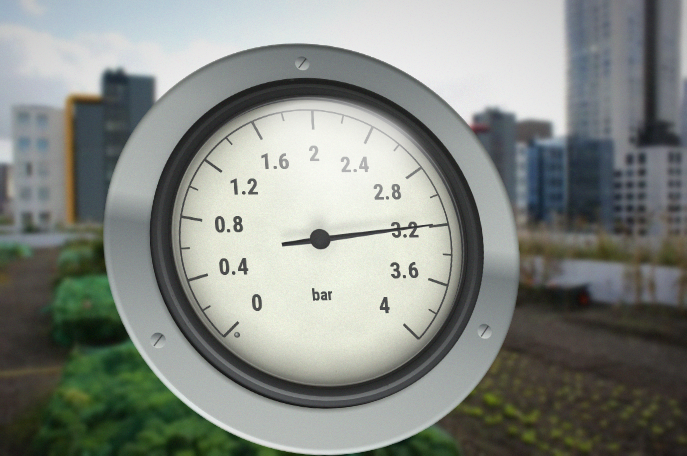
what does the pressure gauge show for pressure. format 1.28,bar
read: 3.2,bar
